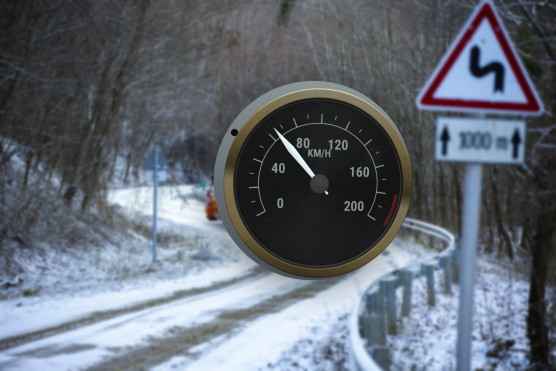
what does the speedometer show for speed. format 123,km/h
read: 65,km/h
